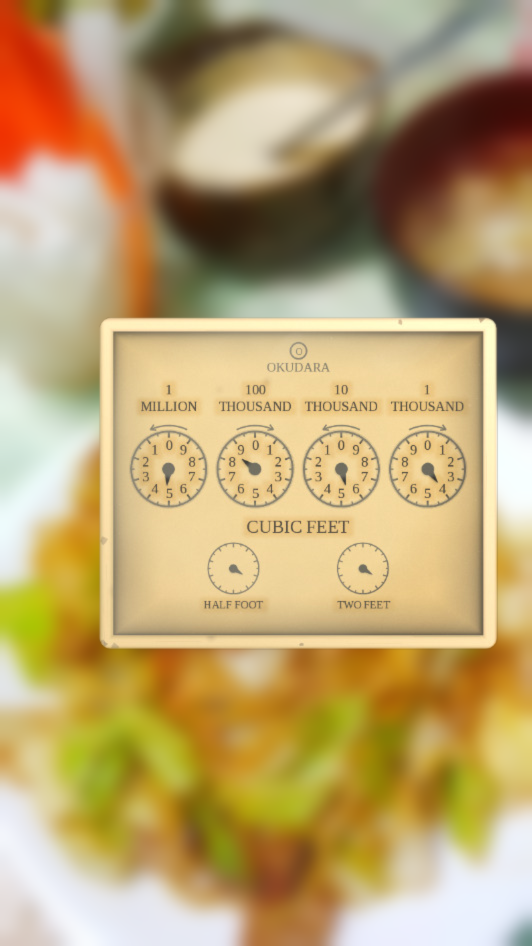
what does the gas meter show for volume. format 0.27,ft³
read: 485400,ft³
